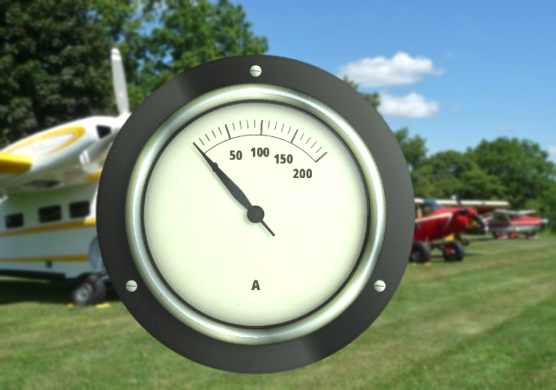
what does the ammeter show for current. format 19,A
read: 0,A
